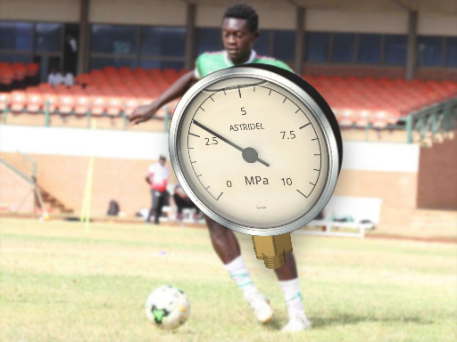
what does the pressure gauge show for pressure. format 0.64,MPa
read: 3,MPa
